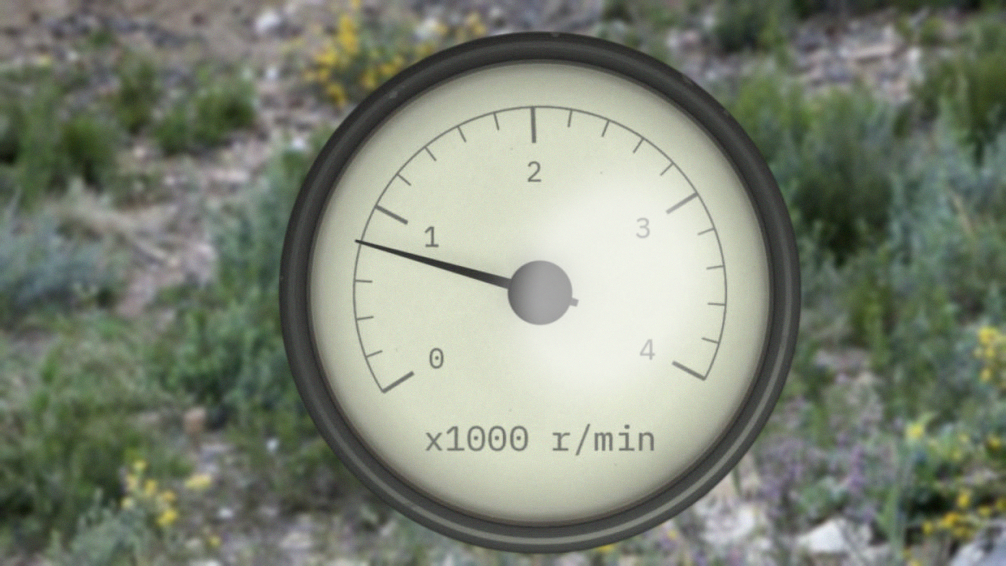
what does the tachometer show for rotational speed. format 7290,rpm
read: 800,rpm
